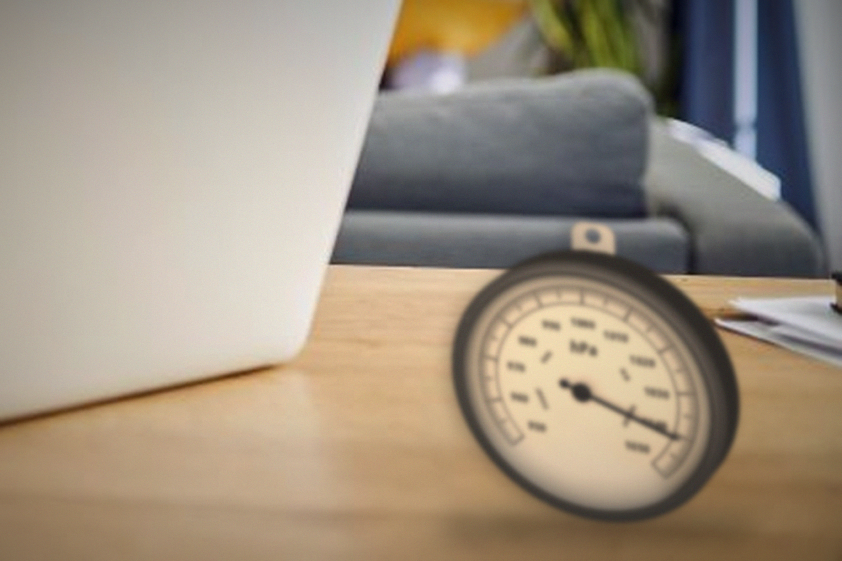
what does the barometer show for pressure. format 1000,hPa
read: 1040,hPa
